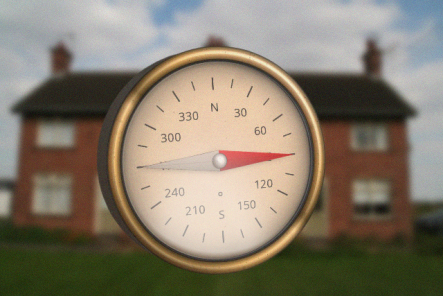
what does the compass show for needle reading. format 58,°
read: 90,°
